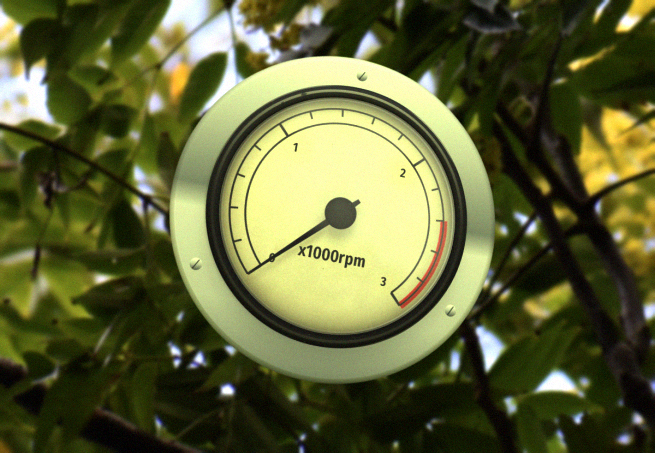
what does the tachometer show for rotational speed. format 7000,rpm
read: 0,rpm
